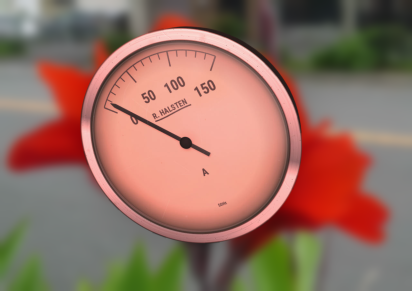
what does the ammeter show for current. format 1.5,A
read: 10,A
